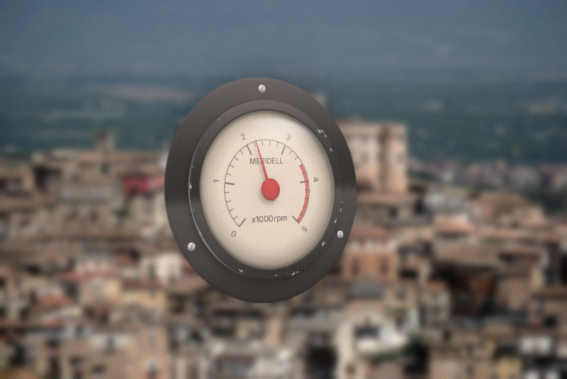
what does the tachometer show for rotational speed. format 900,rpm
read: 2200,rpm
